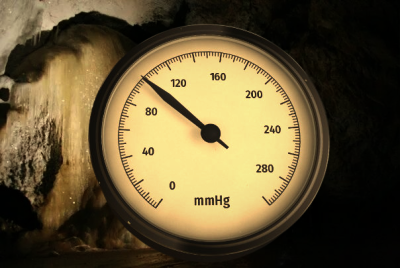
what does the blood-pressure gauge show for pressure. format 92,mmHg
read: 100,mmHg
